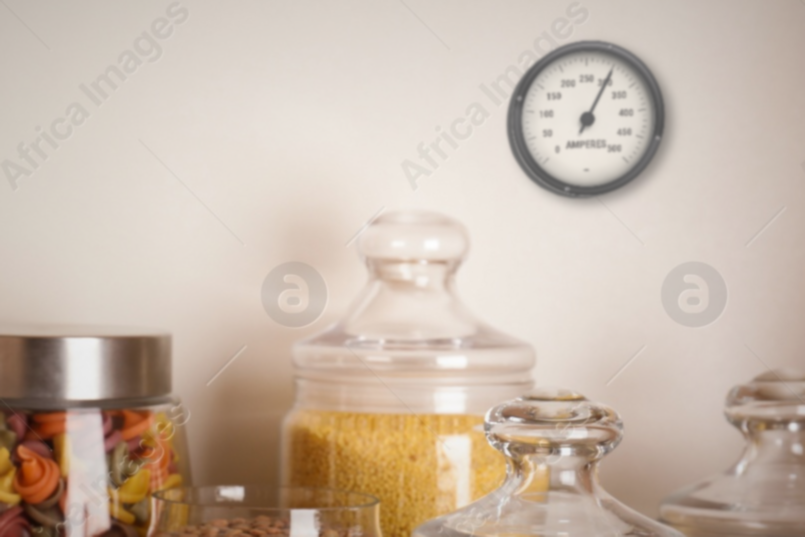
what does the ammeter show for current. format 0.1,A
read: 300,A
